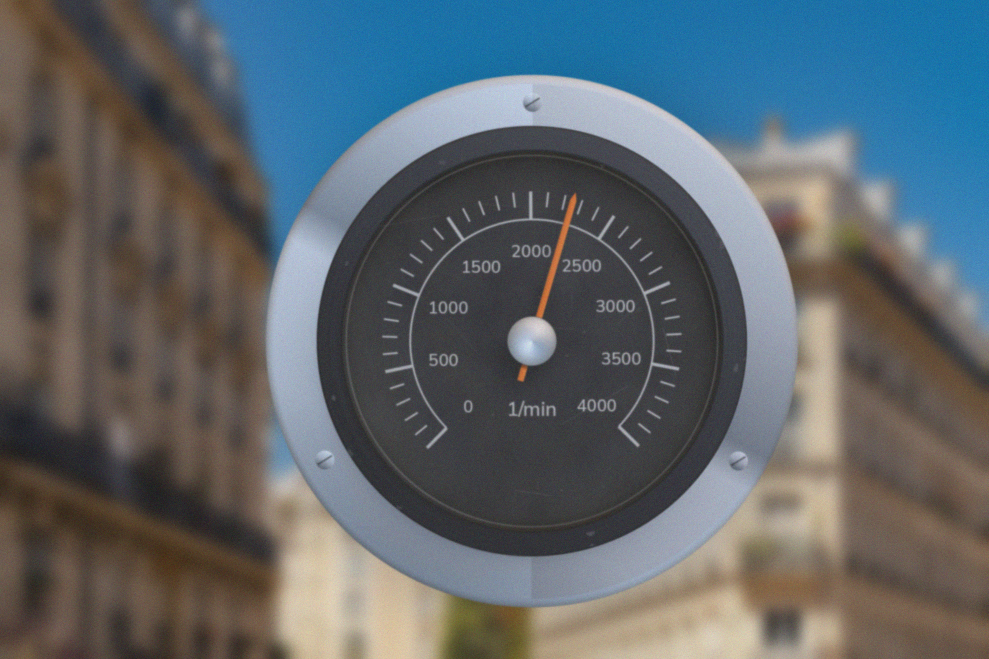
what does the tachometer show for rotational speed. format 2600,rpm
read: 2250,rpm
